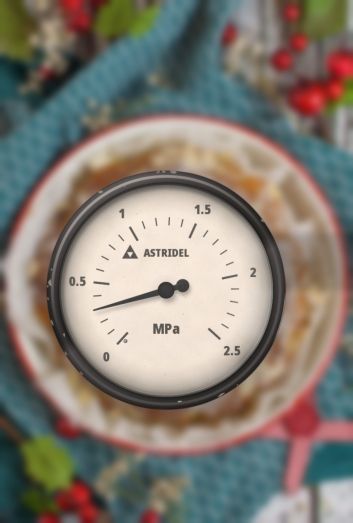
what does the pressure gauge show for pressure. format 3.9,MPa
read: 0.3,MPa
